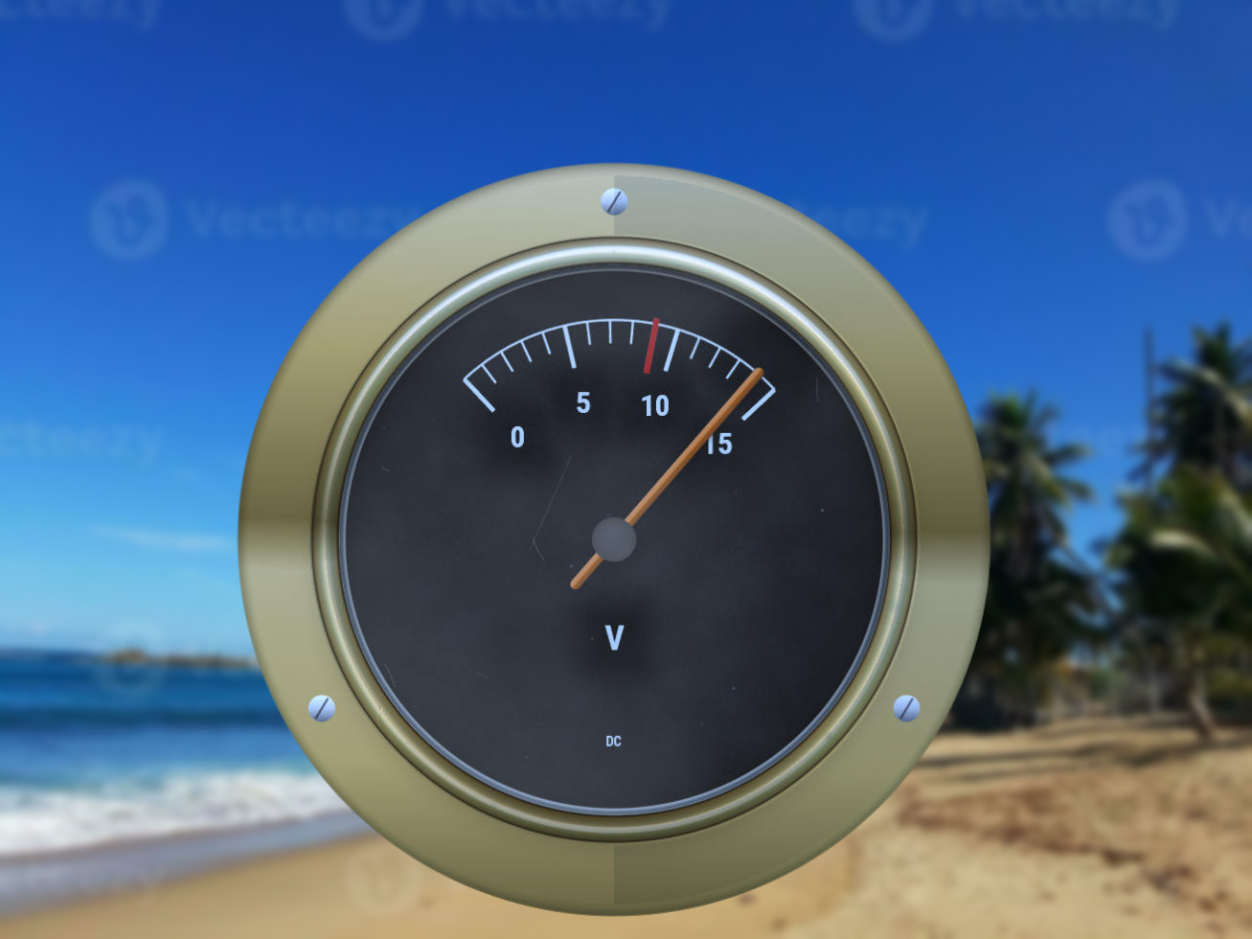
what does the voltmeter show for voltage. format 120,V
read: 14,V
